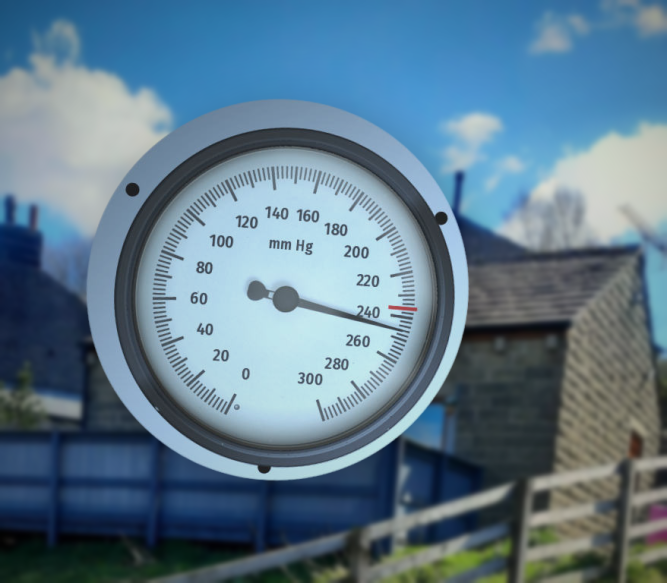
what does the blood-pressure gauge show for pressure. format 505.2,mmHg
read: 246,mmHg
